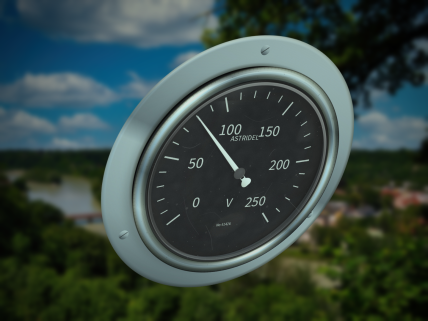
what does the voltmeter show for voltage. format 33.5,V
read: 80,V
